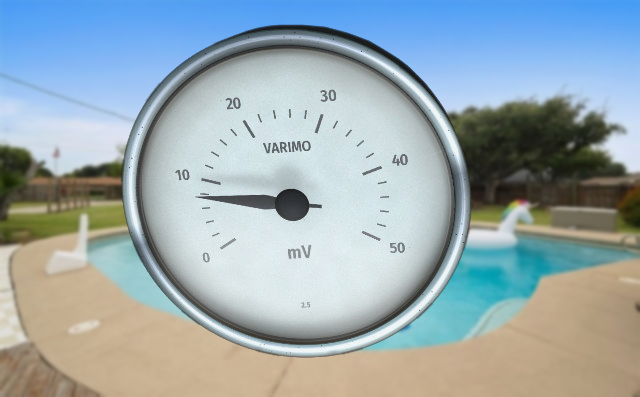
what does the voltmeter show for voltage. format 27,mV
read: 8,mV
